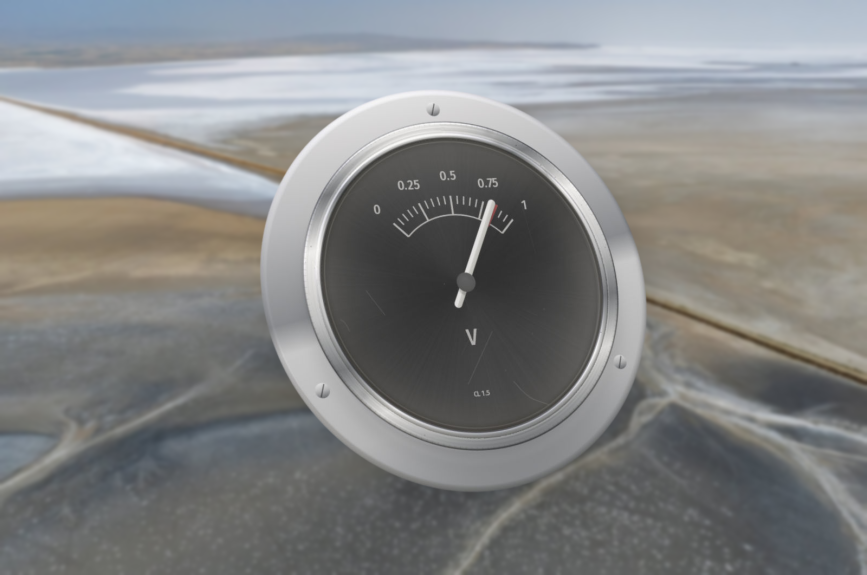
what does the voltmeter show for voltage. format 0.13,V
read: 0.8,V
